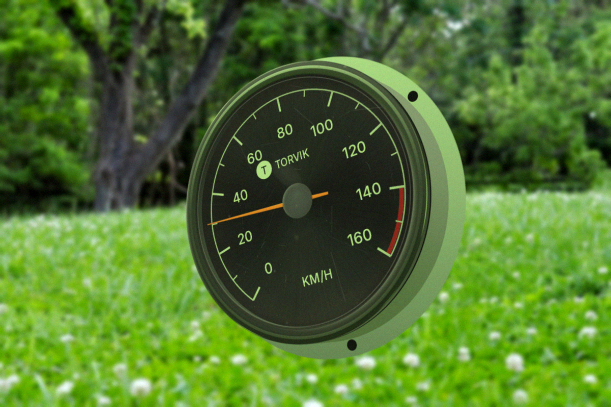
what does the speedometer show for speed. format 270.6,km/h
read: 30,km/h
